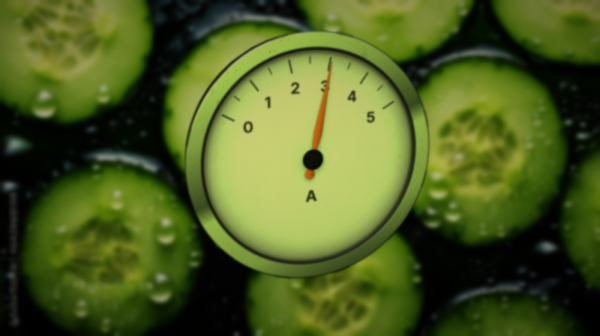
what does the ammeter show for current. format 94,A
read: 3,A
